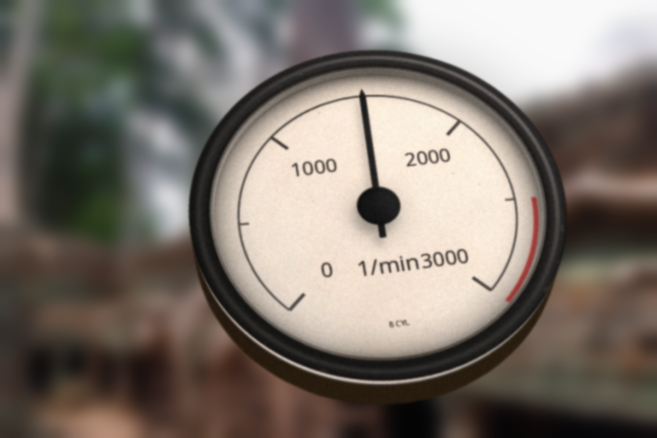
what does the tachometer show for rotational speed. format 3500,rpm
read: 1500,rpm
